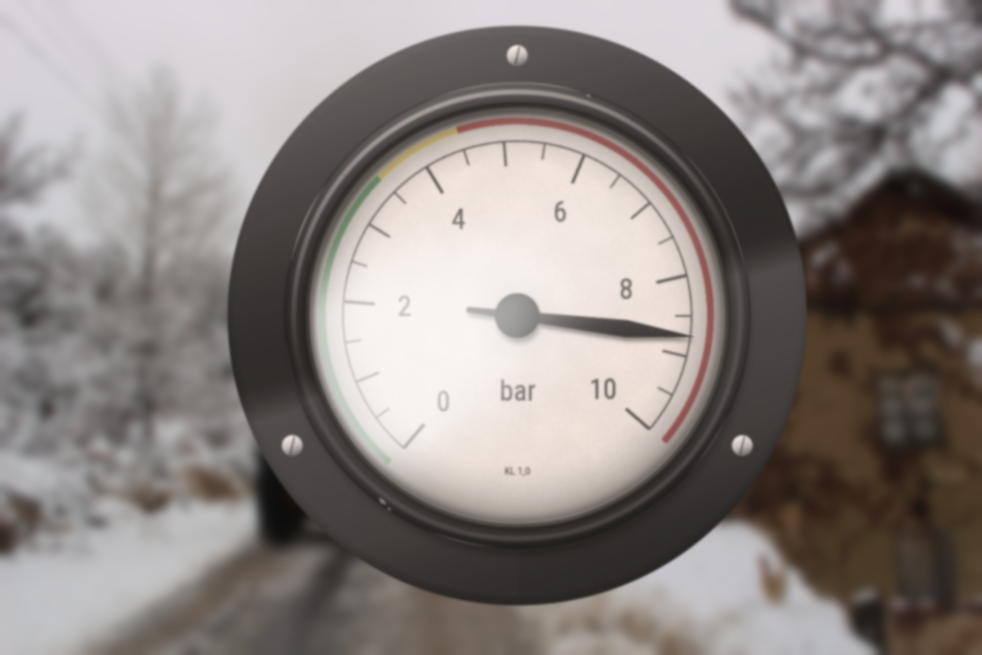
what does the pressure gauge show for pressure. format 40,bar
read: 8.75,bar
